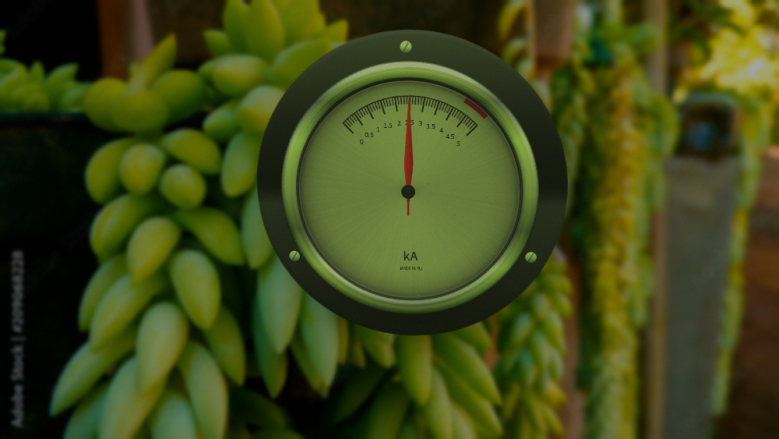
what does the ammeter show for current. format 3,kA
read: 2.5,kA
